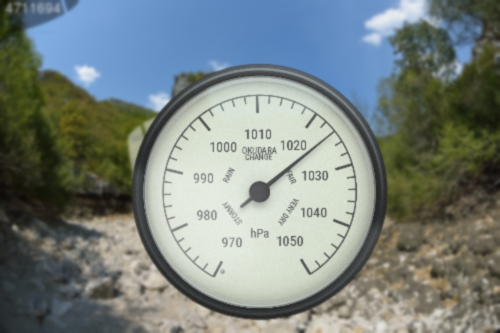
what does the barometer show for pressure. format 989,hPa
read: 1024,hPa
